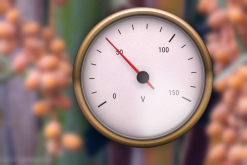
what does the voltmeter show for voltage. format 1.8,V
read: 50,V
